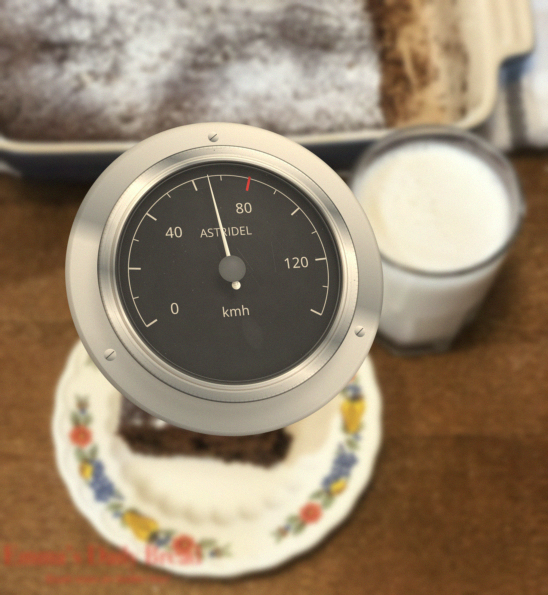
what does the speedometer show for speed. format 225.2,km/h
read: 65,km/h
